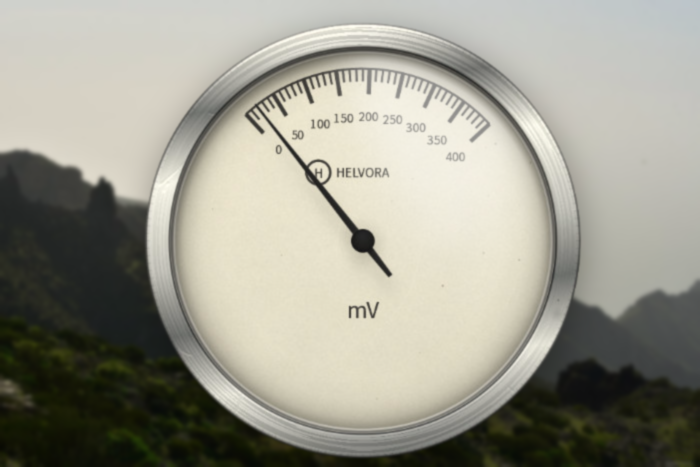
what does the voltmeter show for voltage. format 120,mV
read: 20,mV
